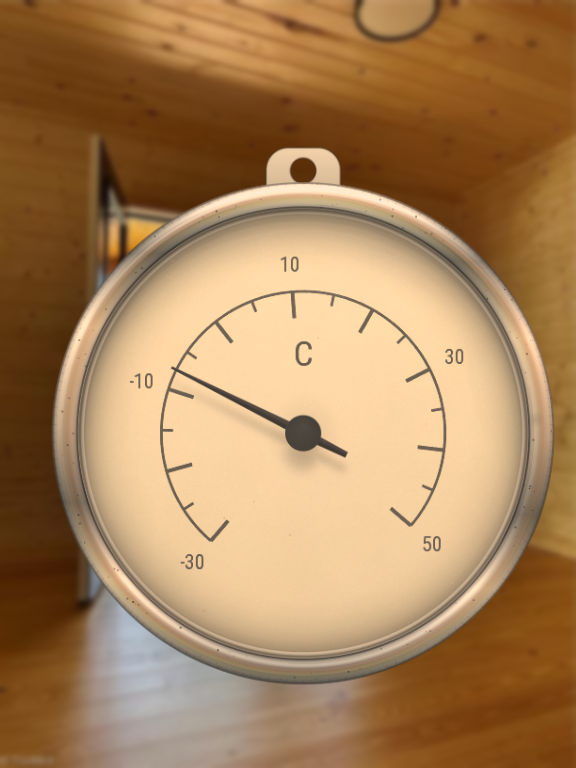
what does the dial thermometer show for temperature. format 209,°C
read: -7.5,°C
